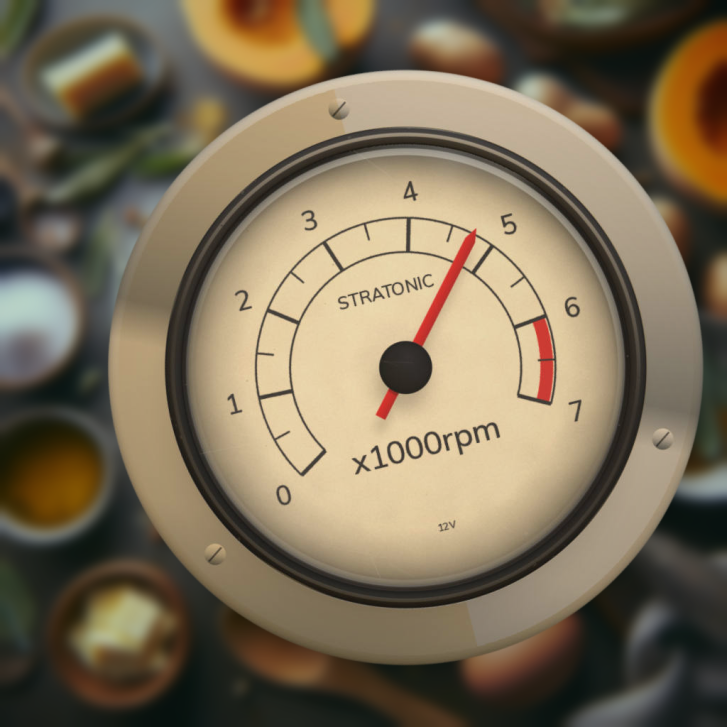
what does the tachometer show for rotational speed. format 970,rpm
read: 4750,rpm
